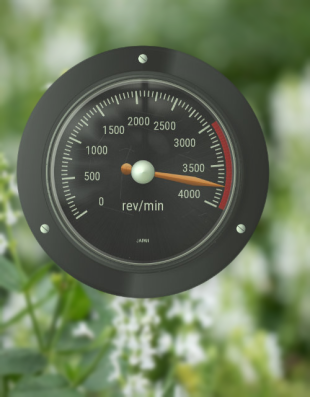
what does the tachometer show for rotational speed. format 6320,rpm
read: 3750,rpm
